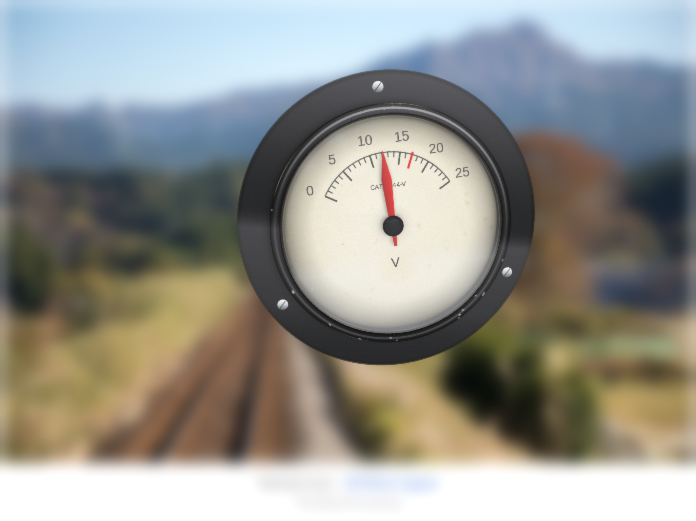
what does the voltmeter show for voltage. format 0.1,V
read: 12,V
